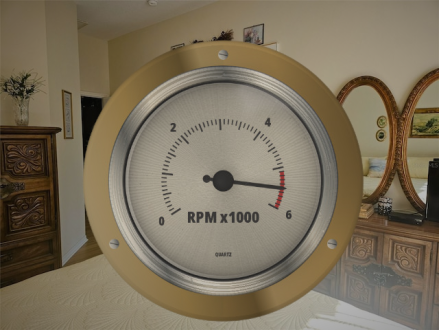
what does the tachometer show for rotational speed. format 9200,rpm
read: 5500,rpm
